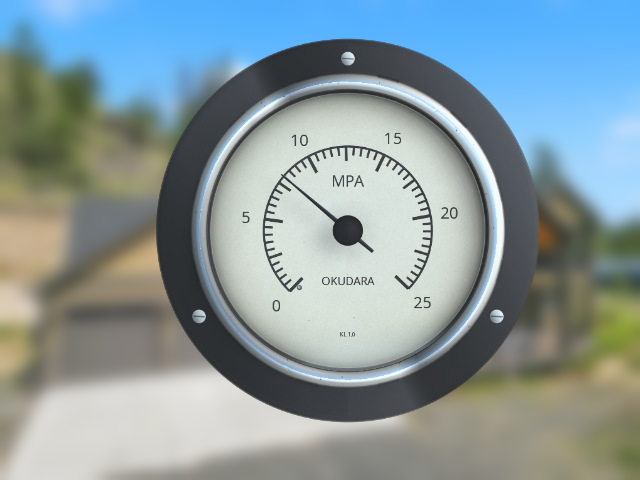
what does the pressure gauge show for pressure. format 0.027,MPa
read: 8,MPa
